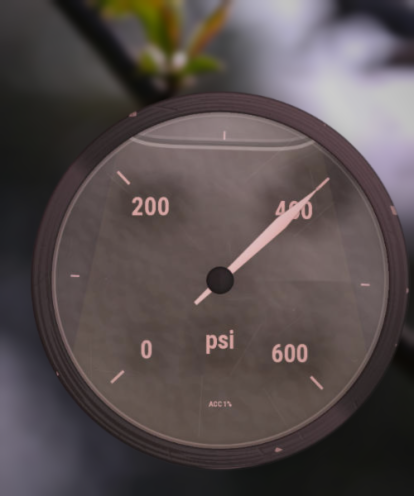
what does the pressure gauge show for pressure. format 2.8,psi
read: 400,psi
